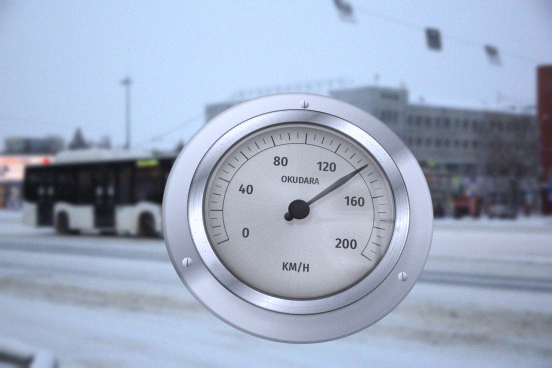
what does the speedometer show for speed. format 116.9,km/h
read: 140,km/h
